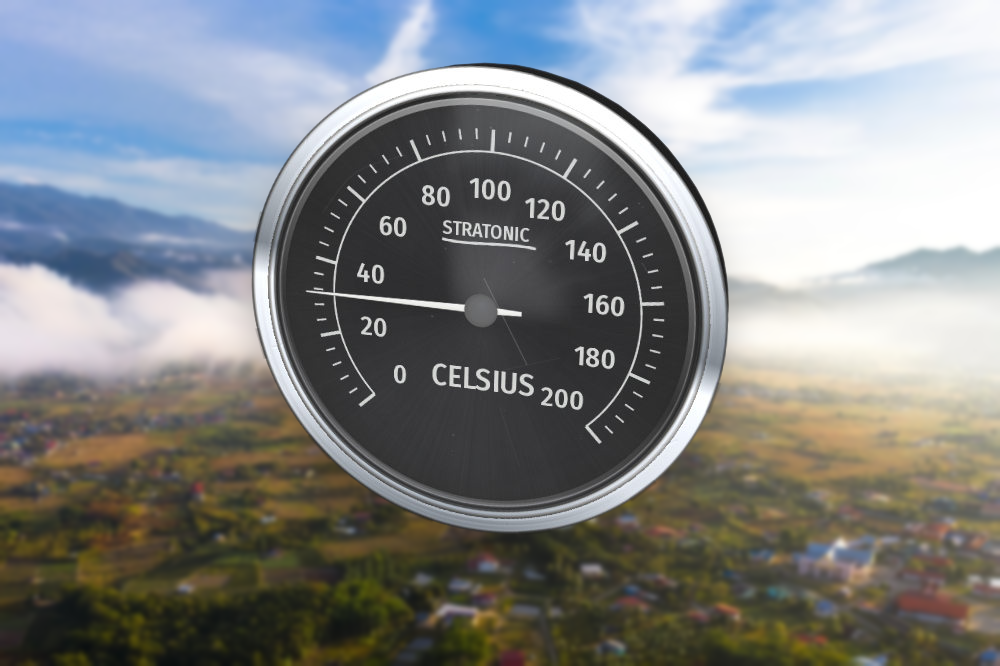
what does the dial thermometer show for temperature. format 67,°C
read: 32,°C
